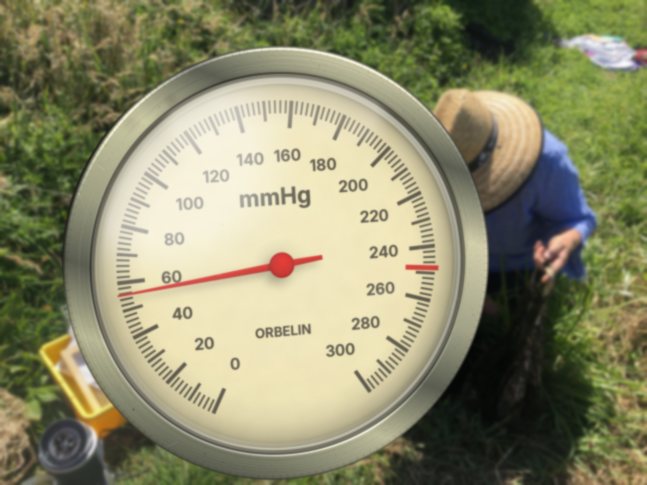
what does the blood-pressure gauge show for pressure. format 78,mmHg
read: 56,mmHg
